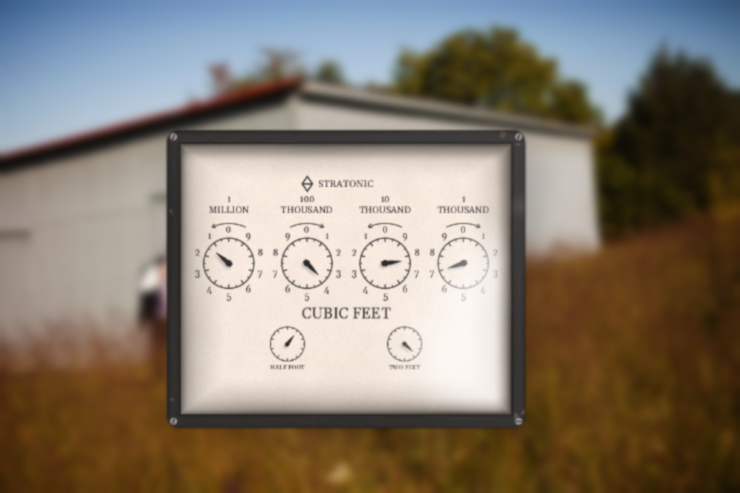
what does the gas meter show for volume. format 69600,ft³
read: 137700,ft³
